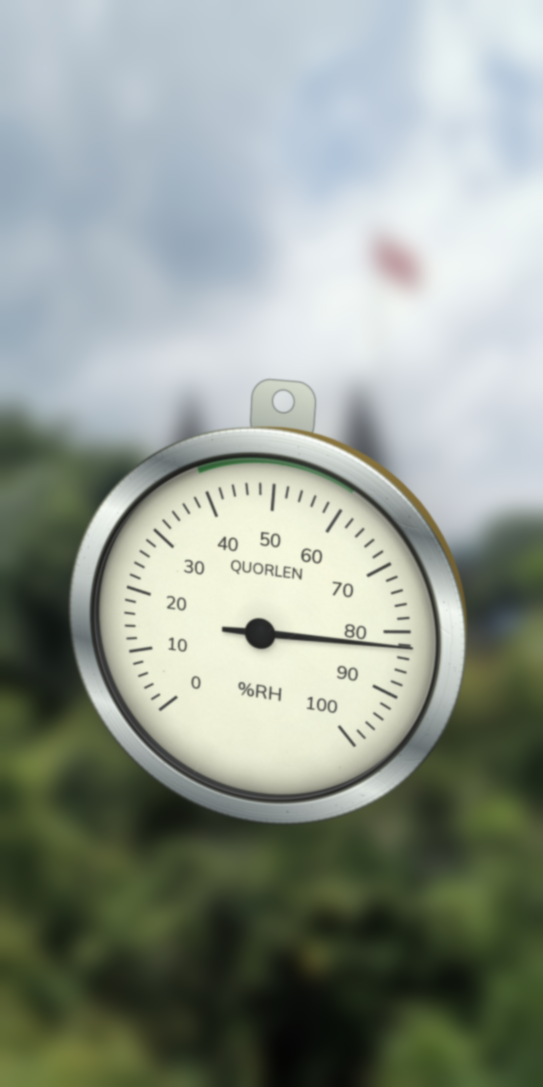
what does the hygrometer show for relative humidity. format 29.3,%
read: 82,%
